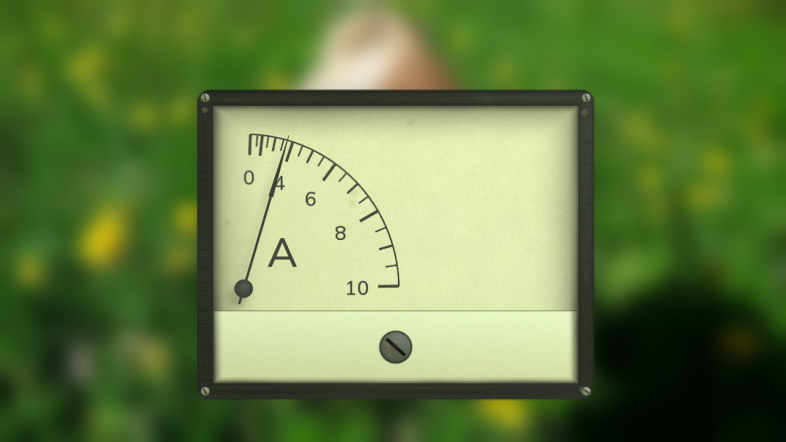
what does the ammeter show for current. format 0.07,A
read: 3.75,A
